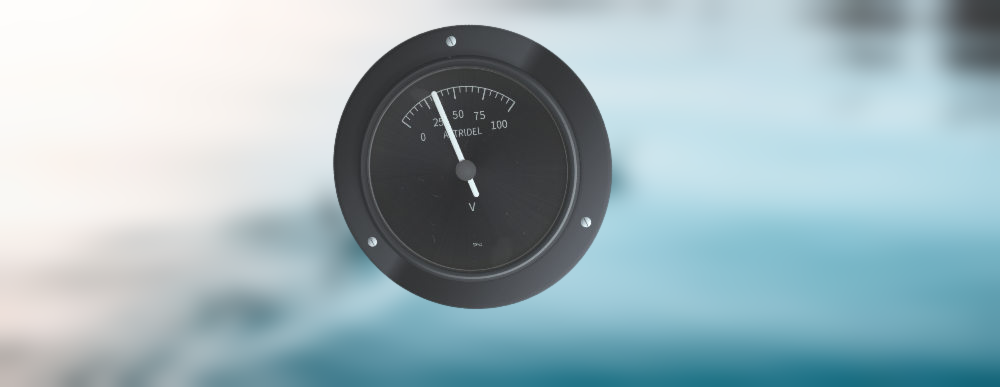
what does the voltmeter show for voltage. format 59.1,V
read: 35,V
